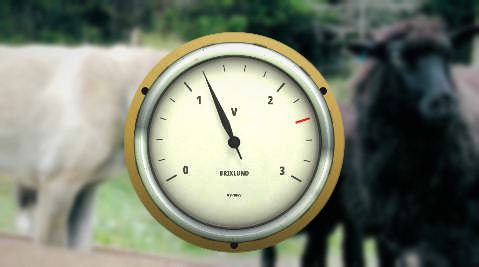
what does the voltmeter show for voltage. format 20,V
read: 1.2,V
